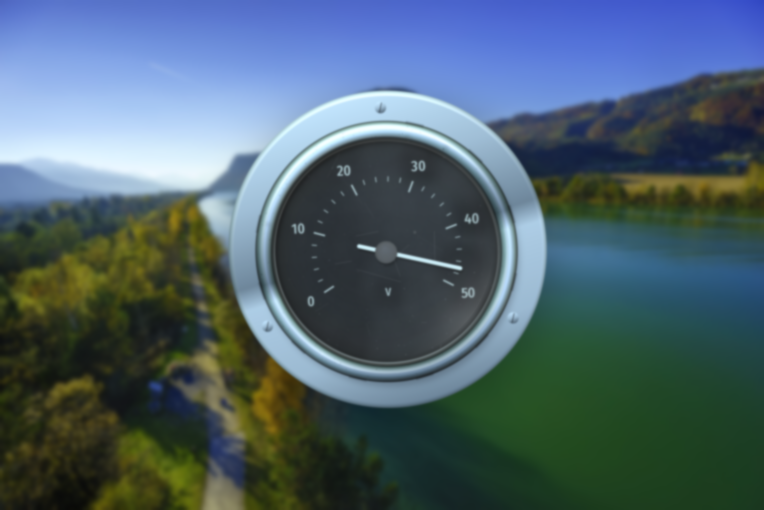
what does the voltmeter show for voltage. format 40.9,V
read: 47,V
